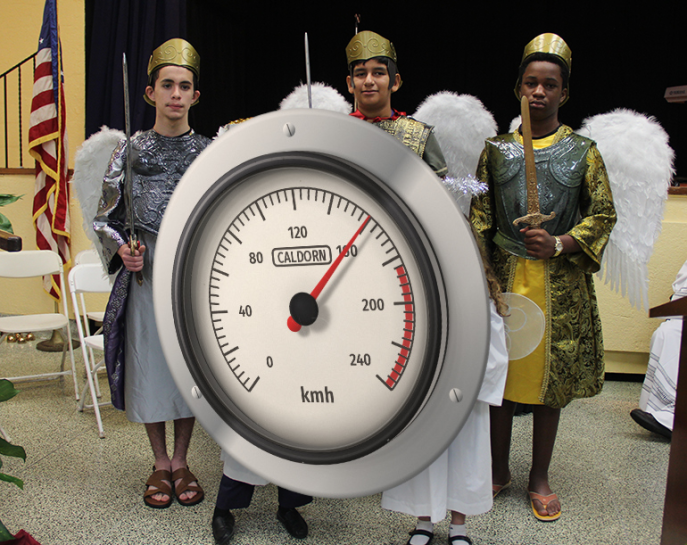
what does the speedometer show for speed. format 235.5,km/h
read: 160,km/h
